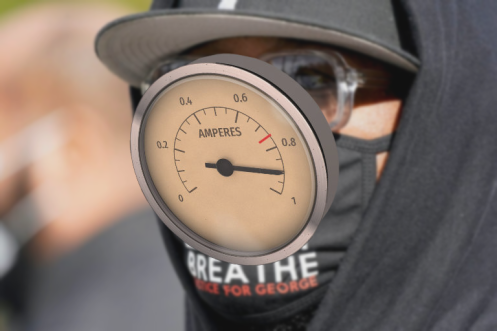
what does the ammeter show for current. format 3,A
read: 0.9,A
